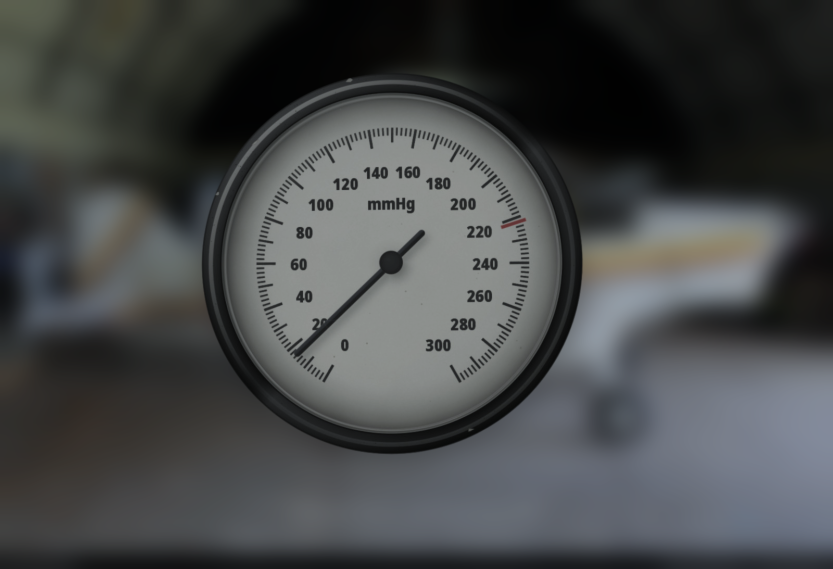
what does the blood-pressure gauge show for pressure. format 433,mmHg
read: 16,mmHg
